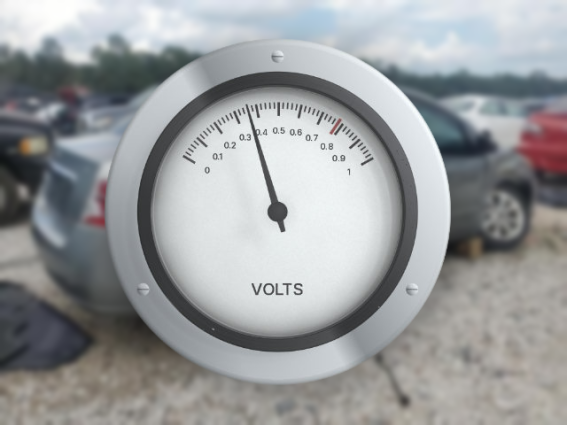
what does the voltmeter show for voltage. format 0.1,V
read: 0.36,V
